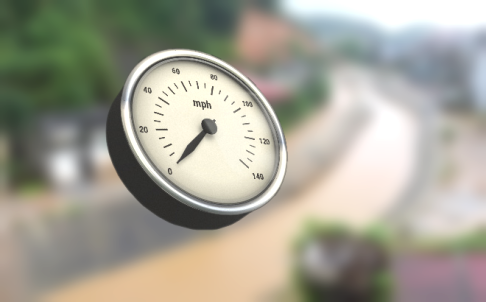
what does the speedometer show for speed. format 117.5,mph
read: 0,mph
